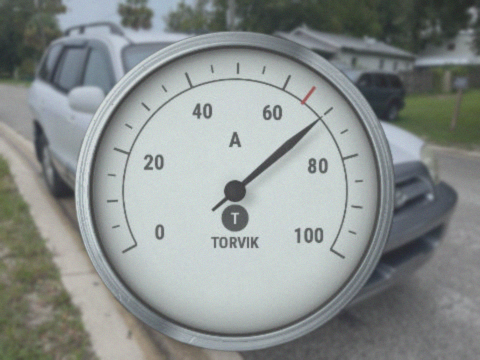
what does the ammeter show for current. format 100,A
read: 70,A
